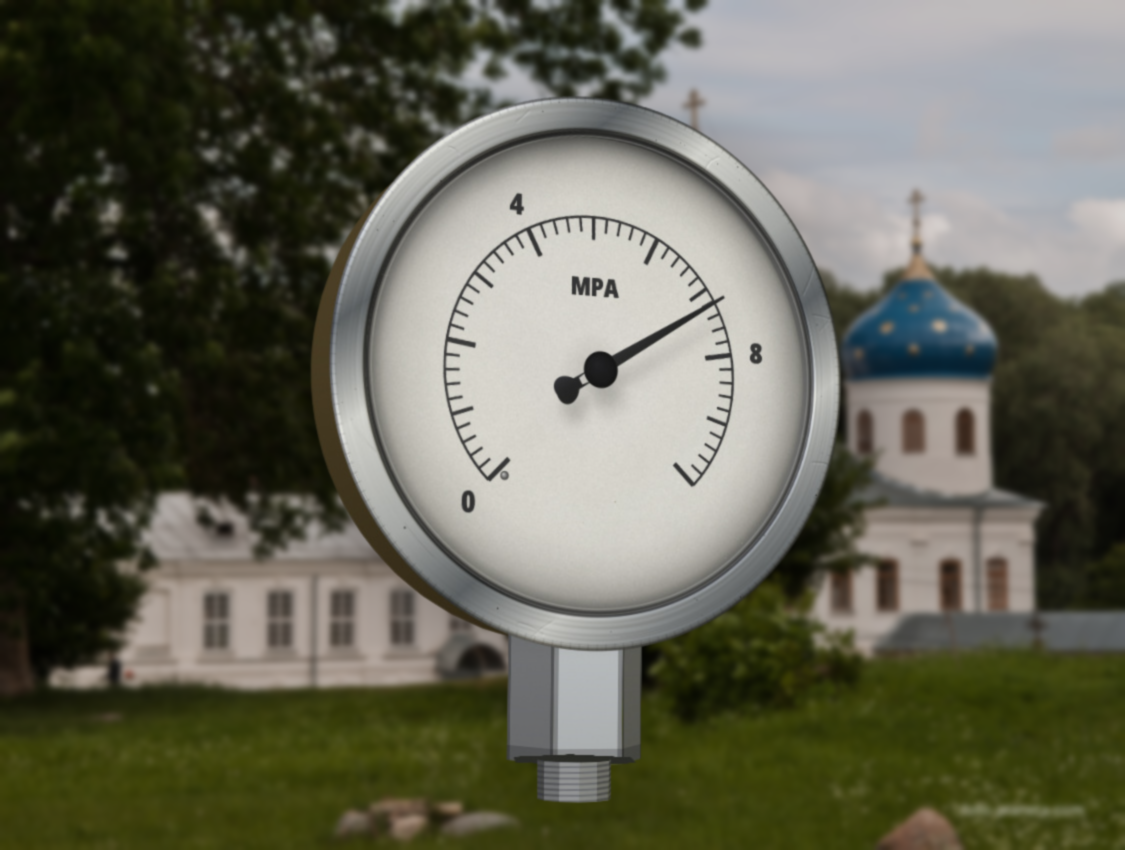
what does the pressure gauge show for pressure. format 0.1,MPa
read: 7.2,MPa
